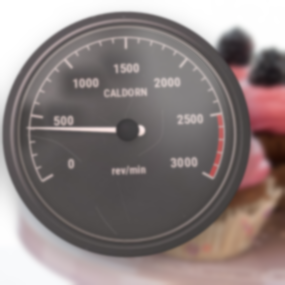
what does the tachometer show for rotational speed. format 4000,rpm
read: 400,rpm
